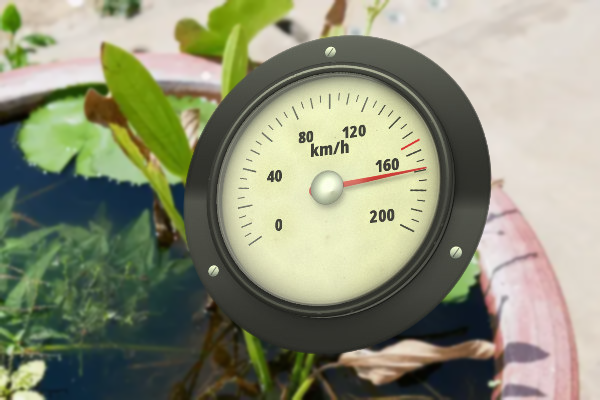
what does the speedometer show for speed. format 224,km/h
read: 170,km/h
